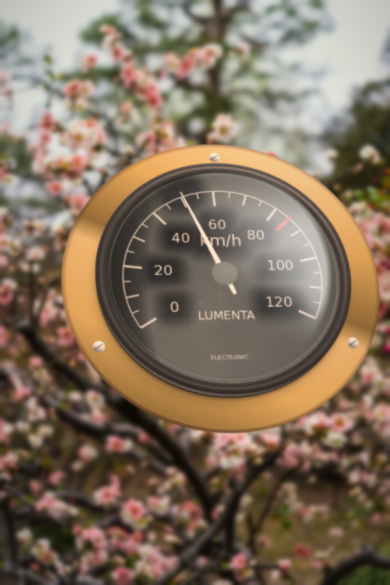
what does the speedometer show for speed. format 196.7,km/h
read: 50,km/h
